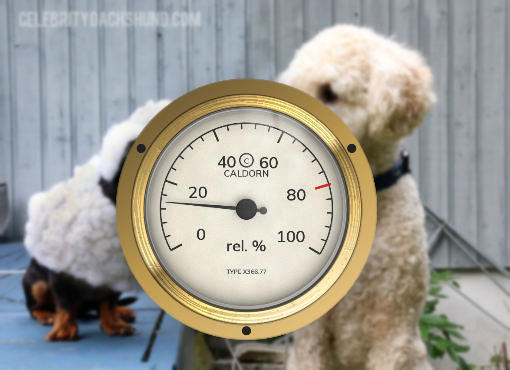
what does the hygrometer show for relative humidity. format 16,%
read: 14,%
